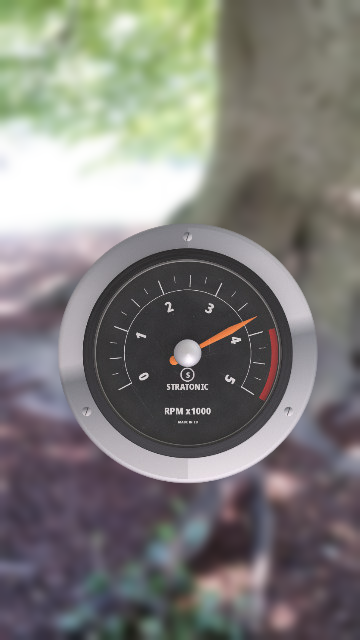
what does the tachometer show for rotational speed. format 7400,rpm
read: 3750,rpm
